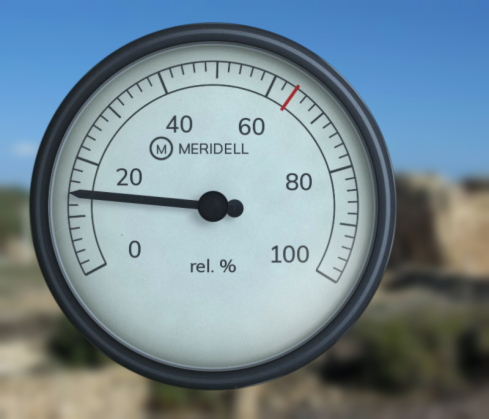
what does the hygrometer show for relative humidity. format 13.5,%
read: 14,%
